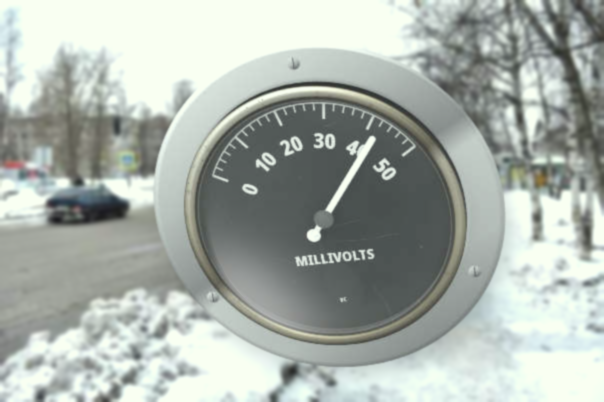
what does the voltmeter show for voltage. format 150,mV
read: 42,mV
